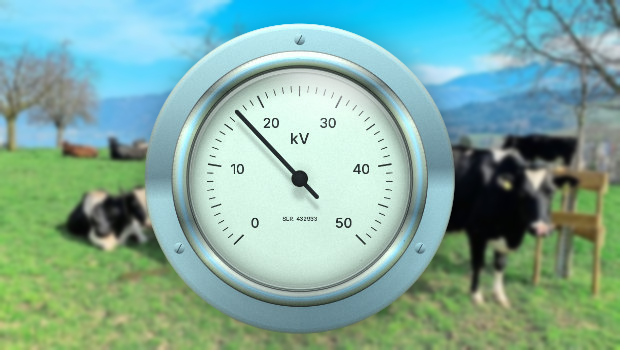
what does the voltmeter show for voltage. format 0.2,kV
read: 17,kV
